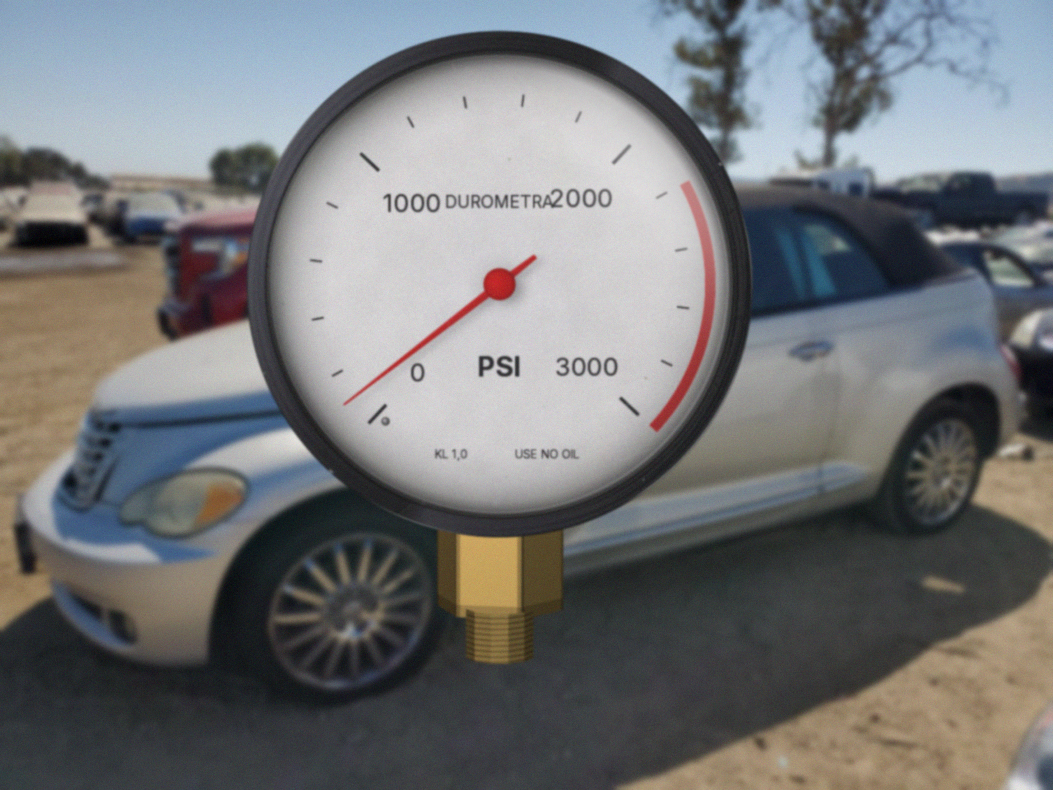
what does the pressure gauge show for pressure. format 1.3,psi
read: 100,psi
